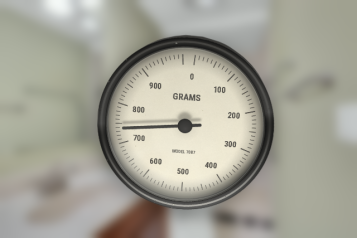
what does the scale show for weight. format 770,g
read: 740,g
